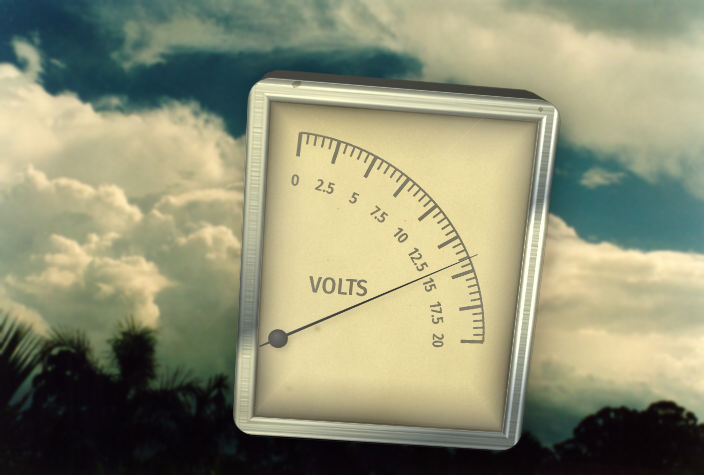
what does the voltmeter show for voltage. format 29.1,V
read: 14,V
